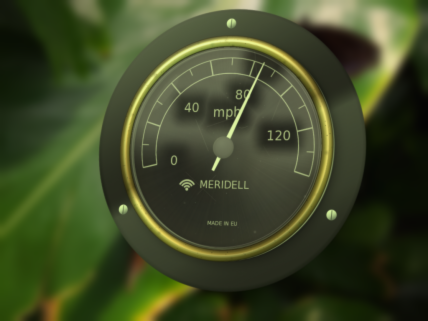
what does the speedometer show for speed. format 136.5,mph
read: 85,mph
